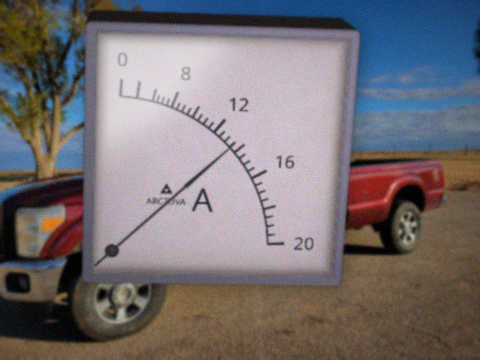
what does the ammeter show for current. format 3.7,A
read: 13.5,A
